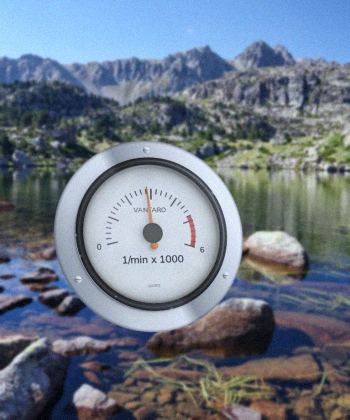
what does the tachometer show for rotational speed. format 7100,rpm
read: 2800,rpm
